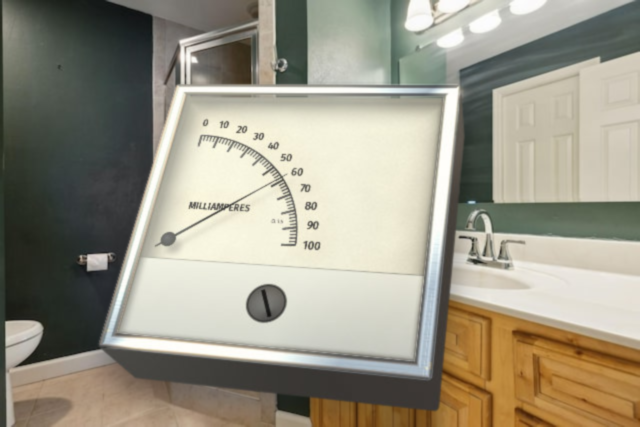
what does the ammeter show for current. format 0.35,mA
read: 60,mA
